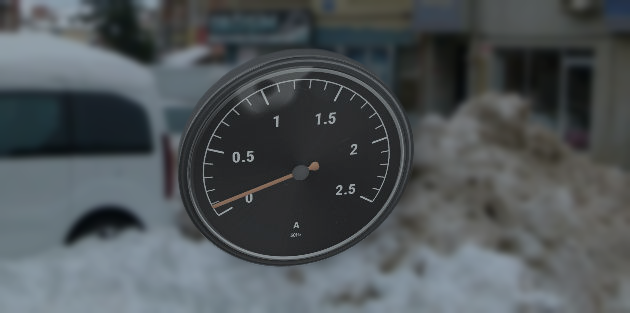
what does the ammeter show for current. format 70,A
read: 0.1,A
